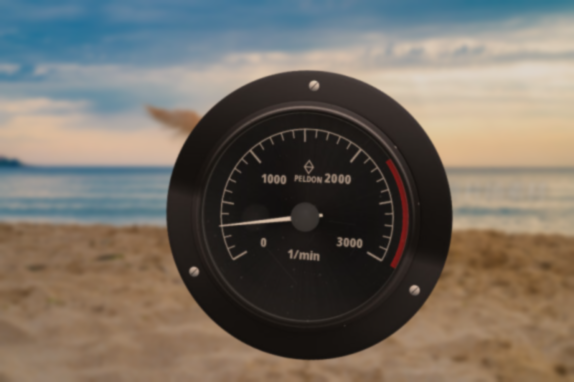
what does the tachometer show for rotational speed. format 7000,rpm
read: 300,rpm
